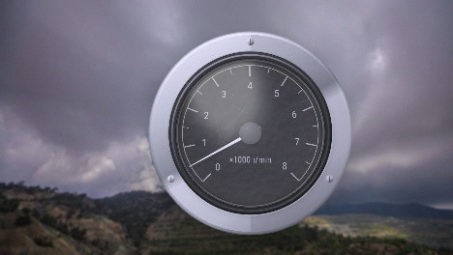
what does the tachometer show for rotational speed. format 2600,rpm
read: 500,rpm
